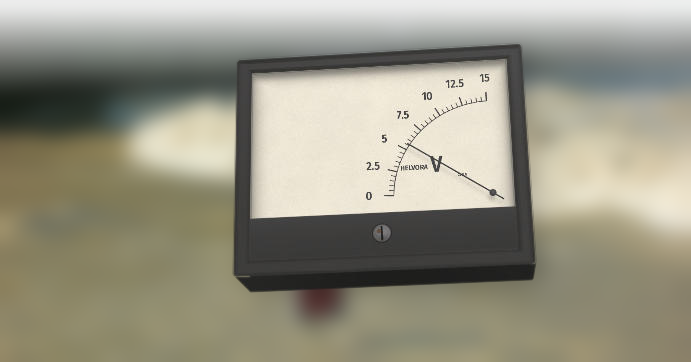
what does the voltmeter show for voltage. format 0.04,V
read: 5.5,V
